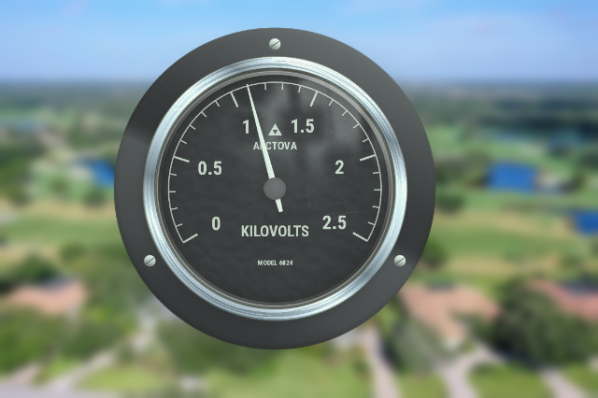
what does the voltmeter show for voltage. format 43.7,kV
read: 1.1,kV
